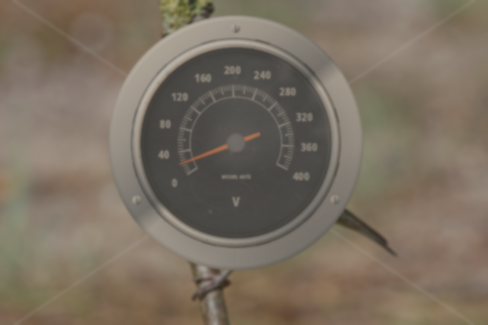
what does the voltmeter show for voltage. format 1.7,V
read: 20,V
